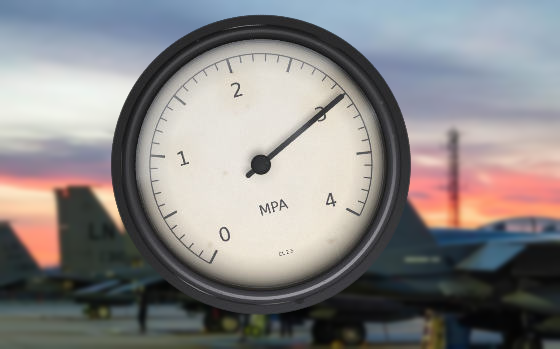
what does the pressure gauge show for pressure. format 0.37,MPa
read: 3,MPa
